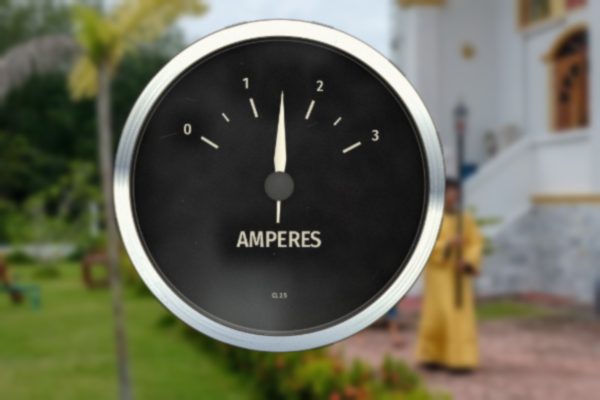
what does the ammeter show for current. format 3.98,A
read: 1.5,A
